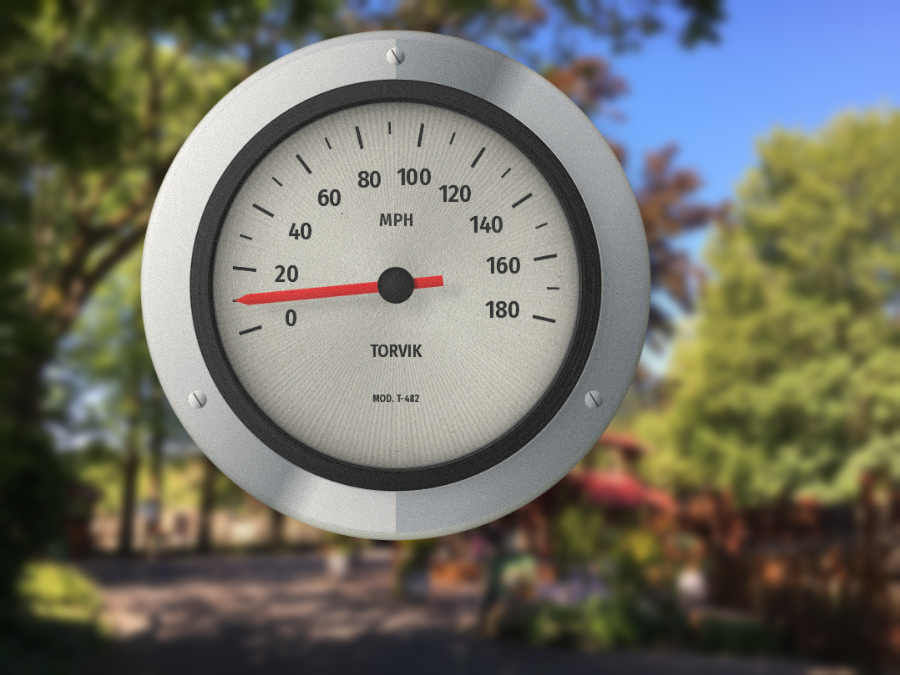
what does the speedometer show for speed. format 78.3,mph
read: 10,mph
